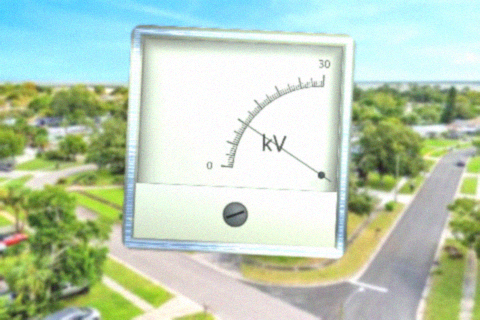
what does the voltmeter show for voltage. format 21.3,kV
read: 10,kV
